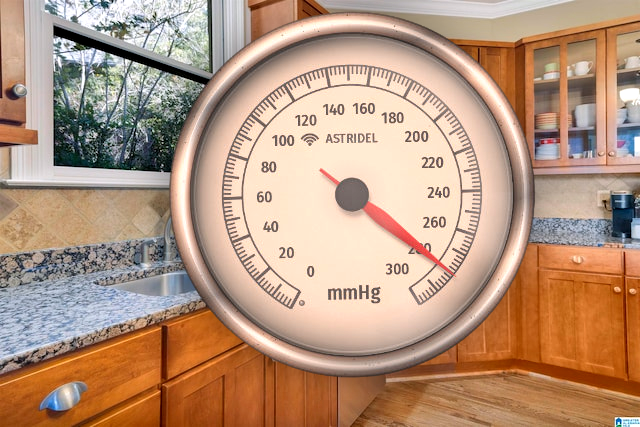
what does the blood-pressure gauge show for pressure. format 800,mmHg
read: 280,mmHg
